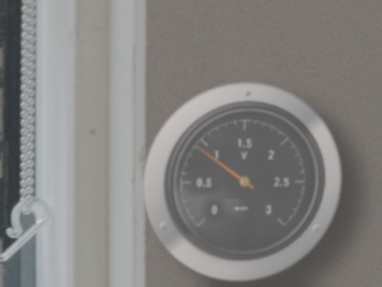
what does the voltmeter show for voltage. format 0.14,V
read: 0.9,V
